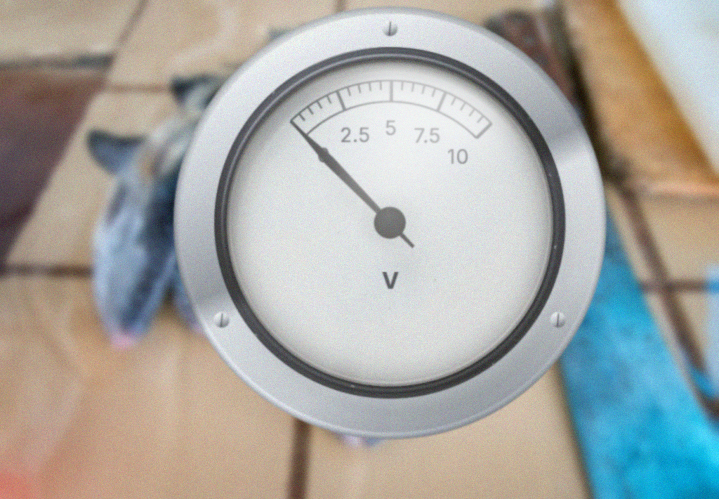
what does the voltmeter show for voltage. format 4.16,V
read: 0,V
